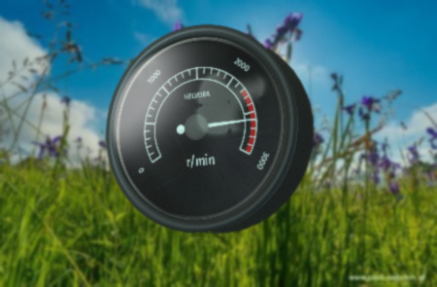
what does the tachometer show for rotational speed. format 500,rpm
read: 2600,rpm
